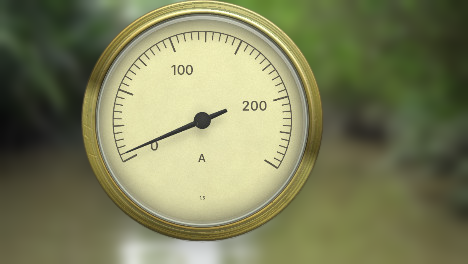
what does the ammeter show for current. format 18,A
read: 5,A
